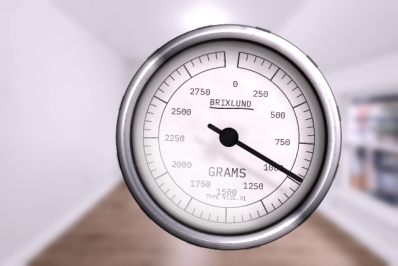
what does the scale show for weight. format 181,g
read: 975,g
